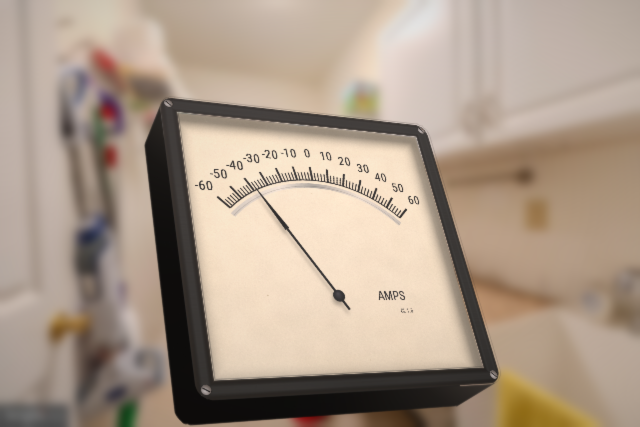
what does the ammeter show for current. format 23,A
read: -40,A
